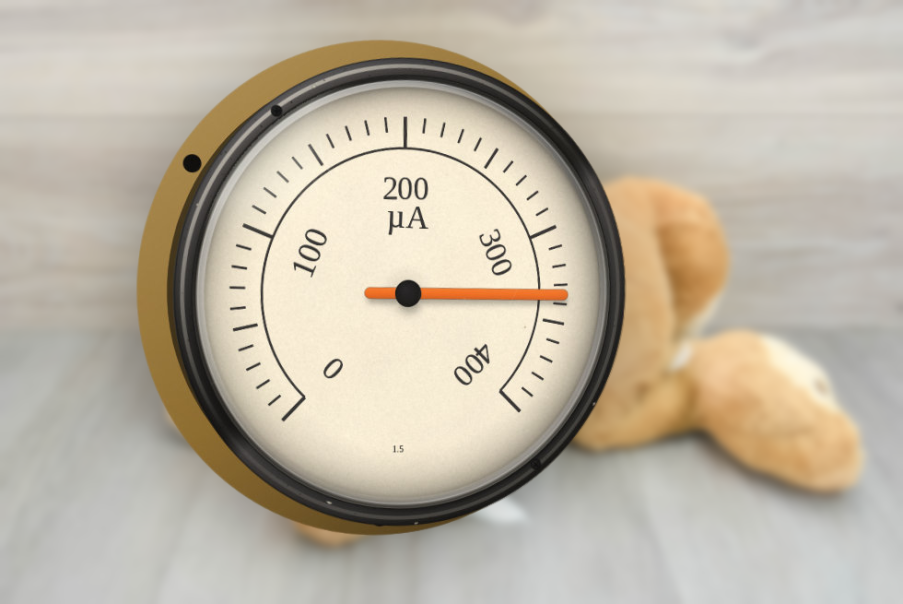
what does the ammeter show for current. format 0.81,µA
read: 335,µA
